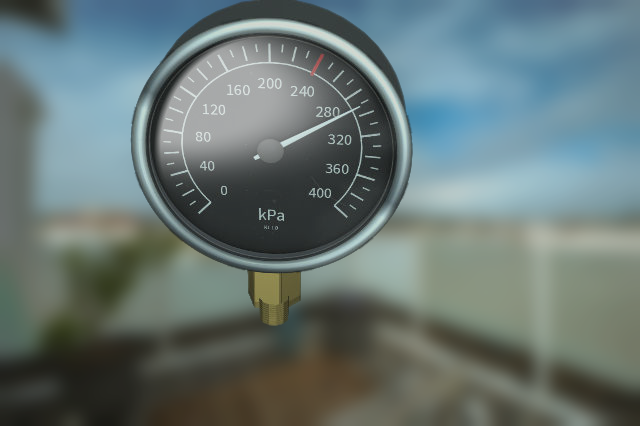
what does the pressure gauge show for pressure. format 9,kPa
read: 290,kPa
